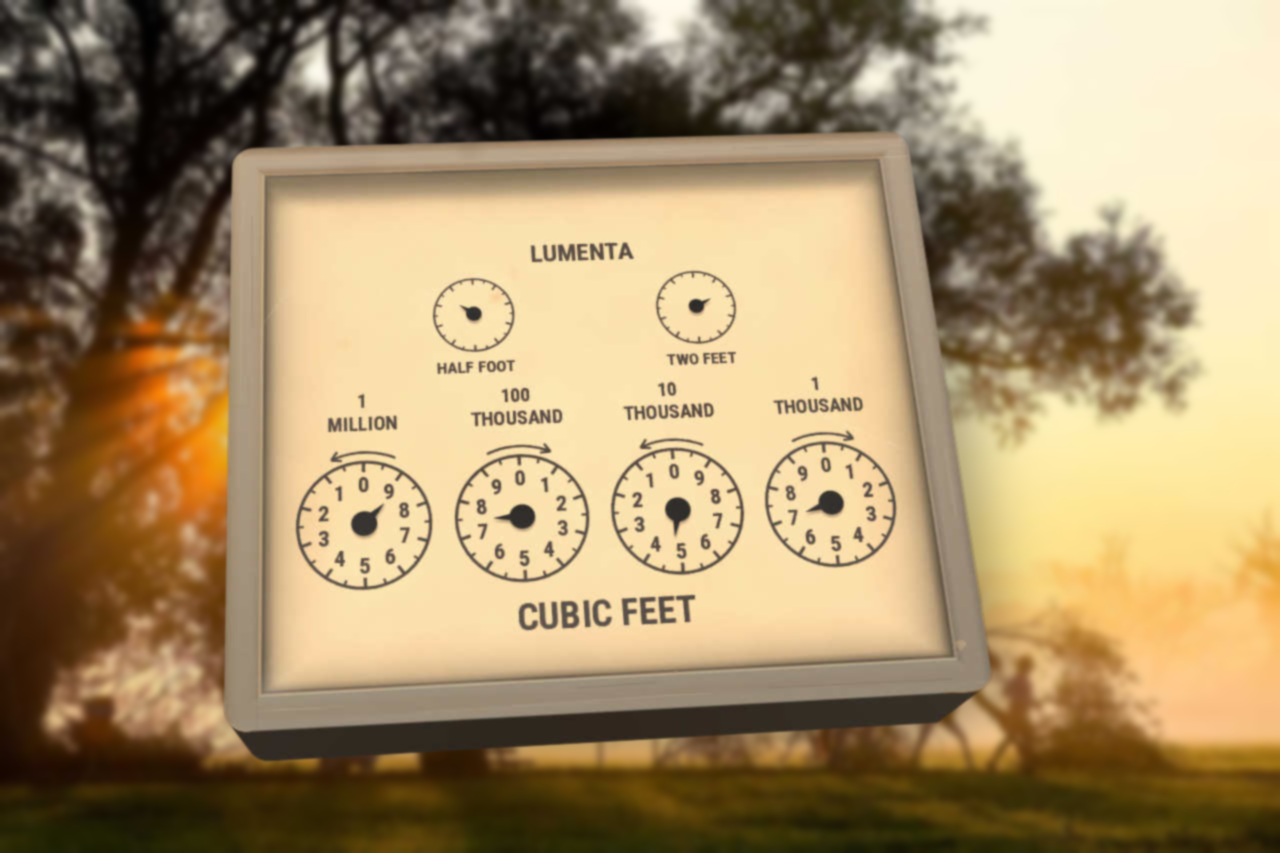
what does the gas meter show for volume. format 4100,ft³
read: 874700,ft³
